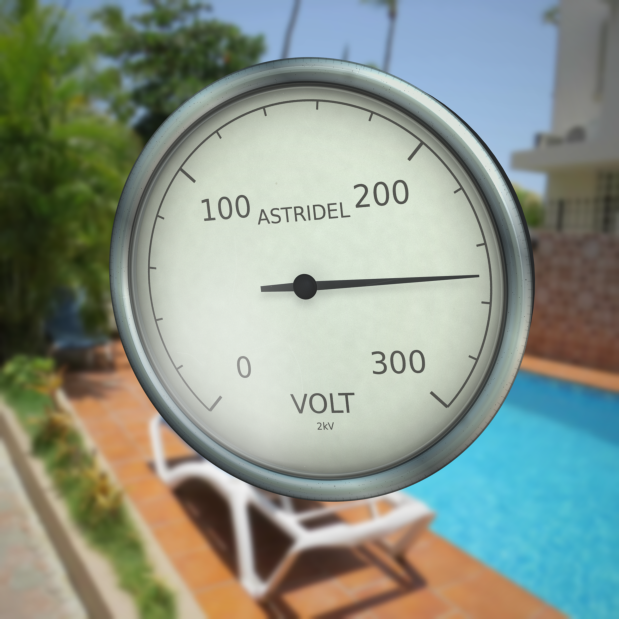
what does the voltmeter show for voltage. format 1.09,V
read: 250,V
